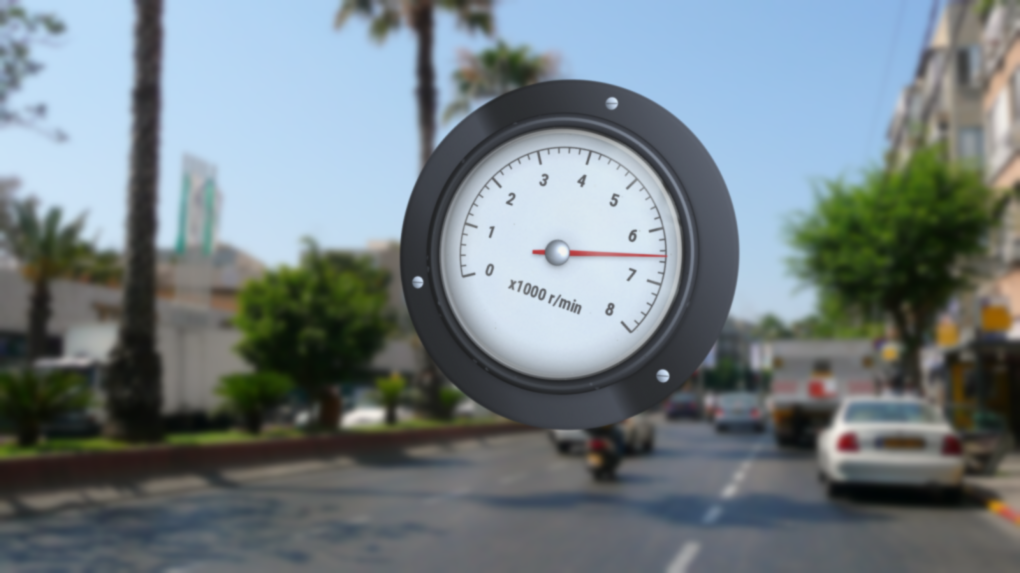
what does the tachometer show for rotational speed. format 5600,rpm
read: 6500,rpm
